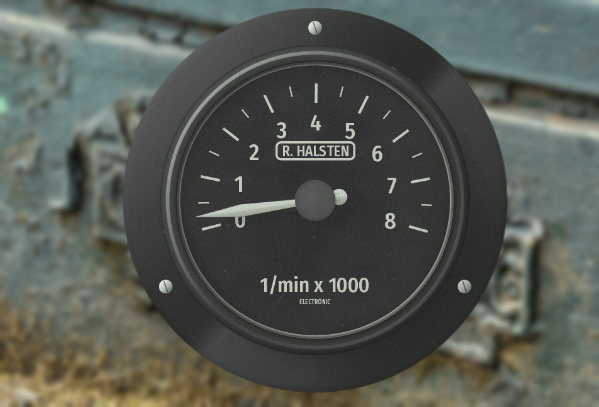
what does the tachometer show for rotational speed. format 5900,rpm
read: 250,rpm
